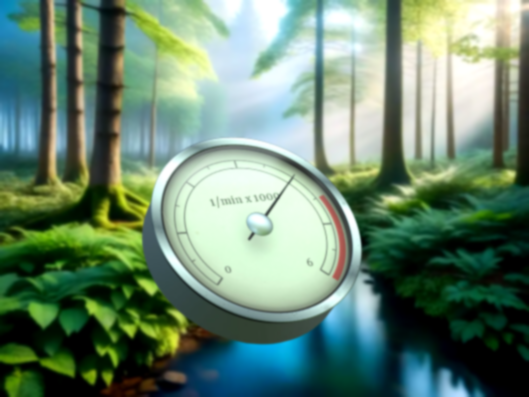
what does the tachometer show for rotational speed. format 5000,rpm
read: 4000,rpm
